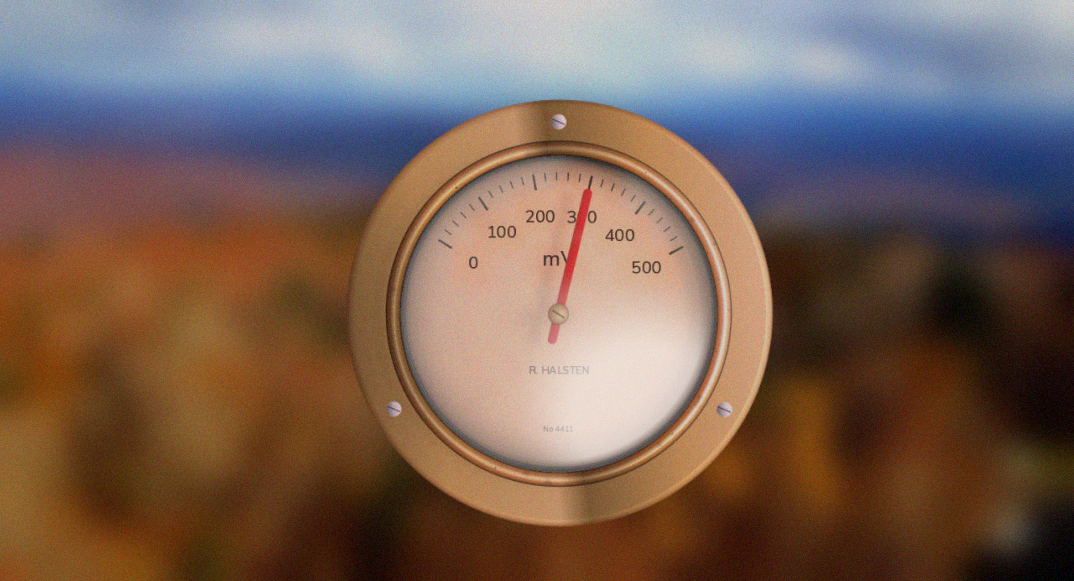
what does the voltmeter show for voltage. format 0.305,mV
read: 300,mV
